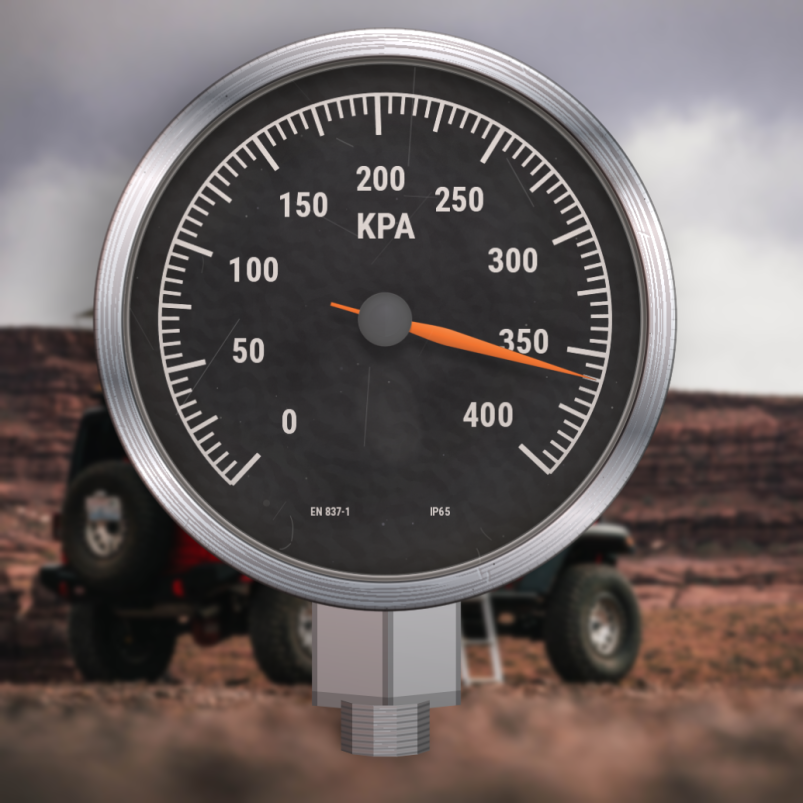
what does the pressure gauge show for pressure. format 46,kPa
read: 360,kPa
